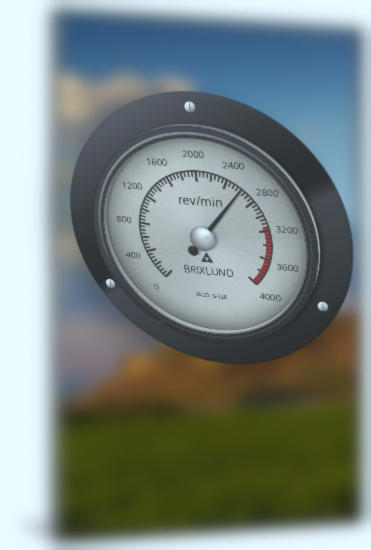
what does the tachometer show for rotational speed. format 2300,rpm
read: 2600,rpm
